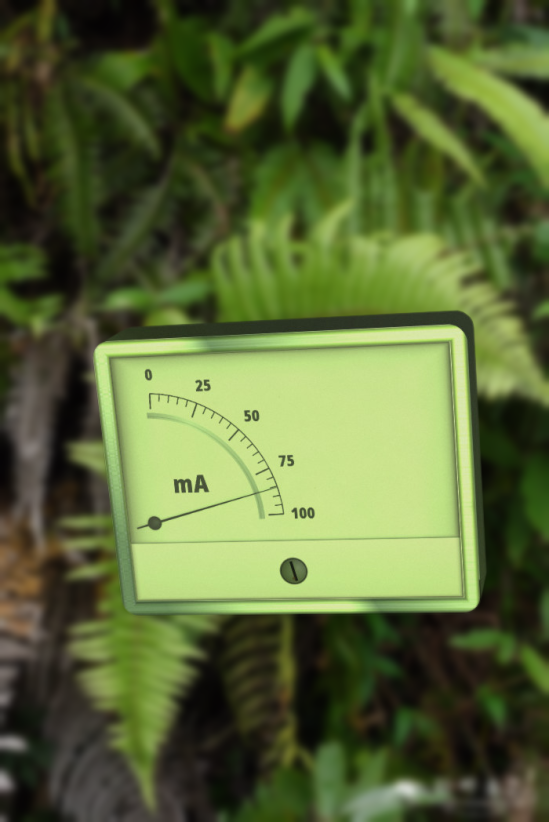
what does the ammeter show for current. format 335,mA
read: 85,mA
